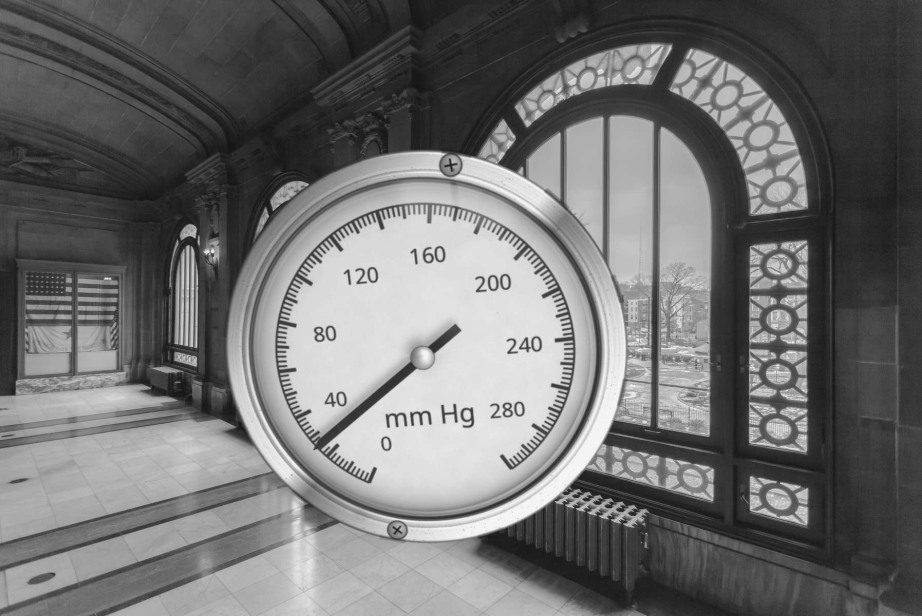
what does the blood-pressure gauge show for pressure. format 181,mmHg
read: 26,mmHg
